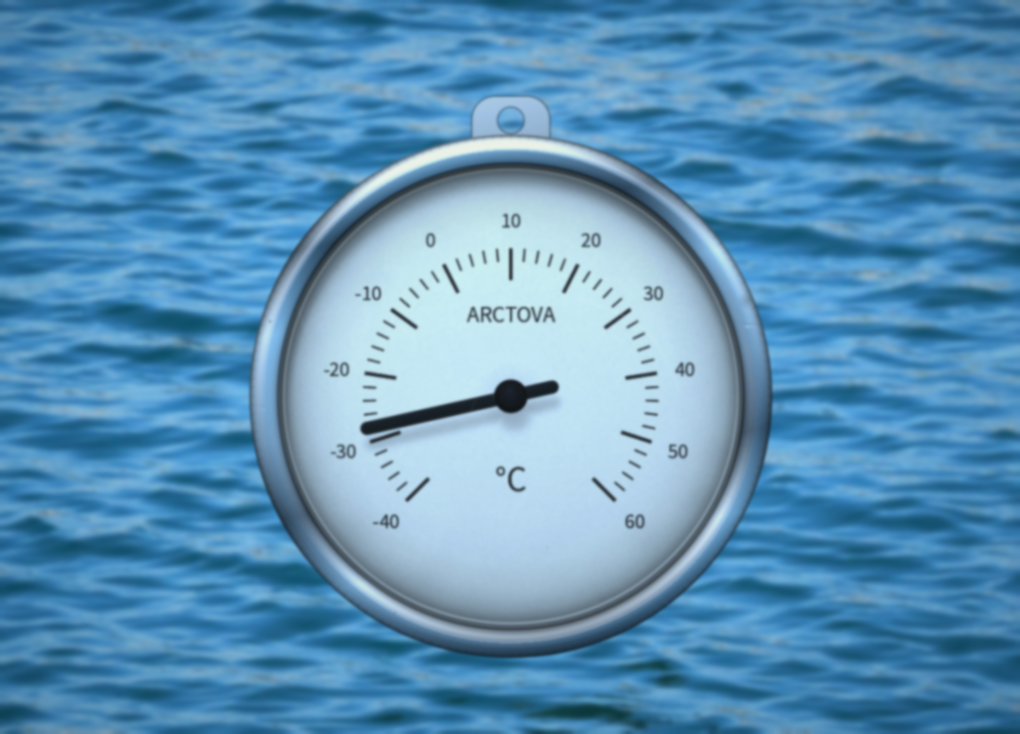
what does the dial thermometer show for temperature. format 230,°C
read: -28,°C
